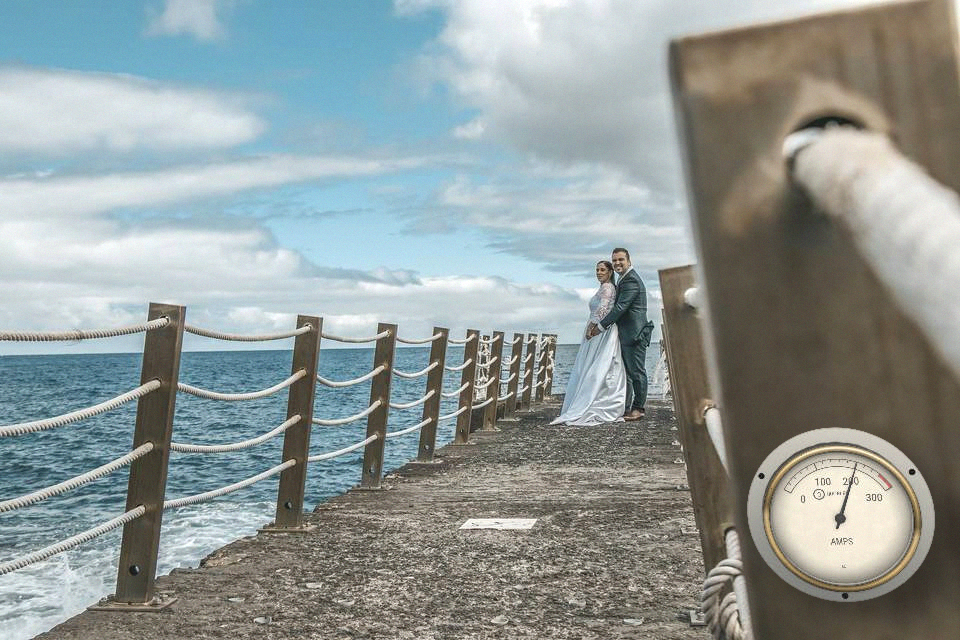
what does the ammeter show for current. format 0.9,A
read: 200,A
